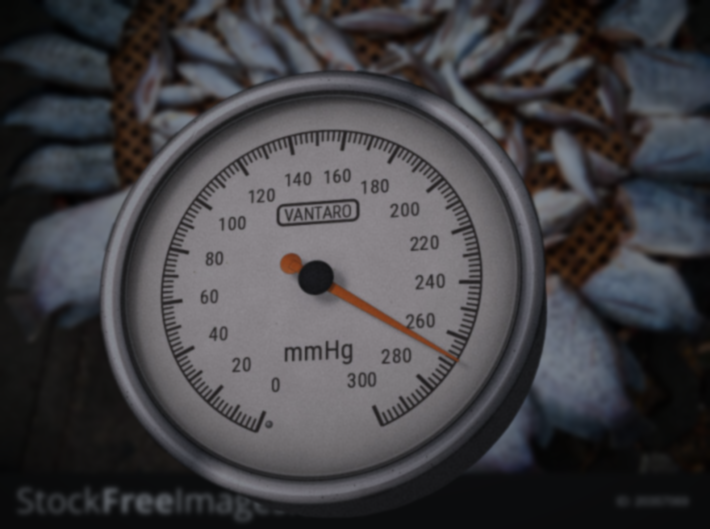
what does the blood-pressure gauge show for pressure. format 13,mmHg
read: 268,mmHg
